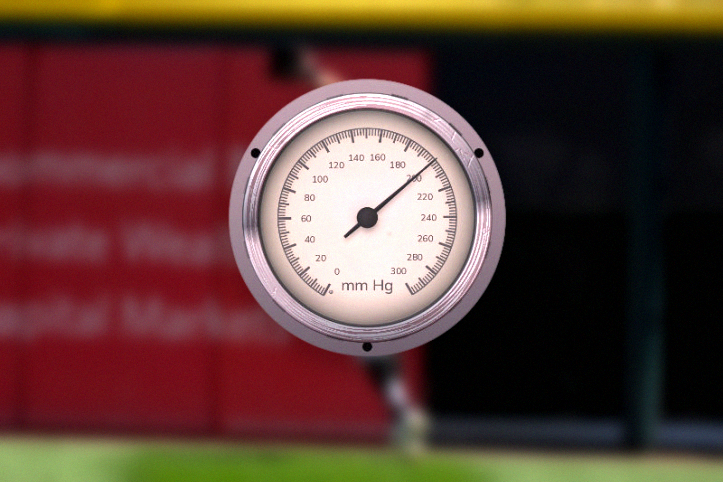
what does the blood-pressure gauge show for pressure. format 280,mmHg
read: 200,mmHg
